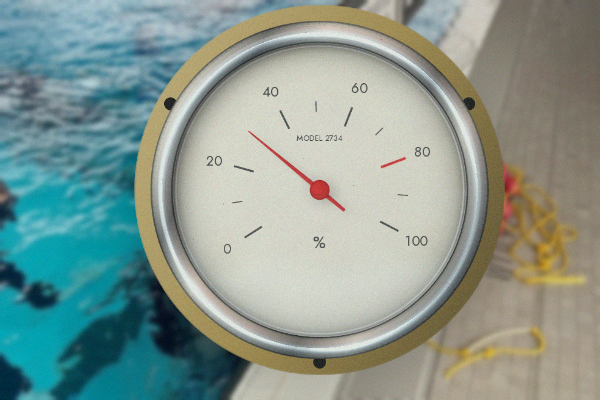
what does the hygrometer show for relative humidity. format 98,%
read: 30,%
